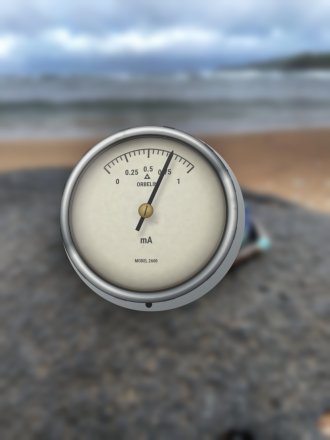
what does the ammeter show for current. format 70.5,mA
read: 0.75,mA
